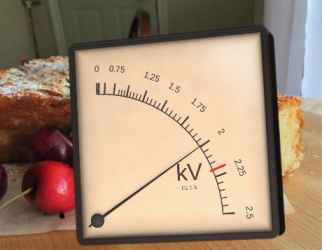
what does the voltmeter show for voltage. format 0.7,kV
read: 2,kV
